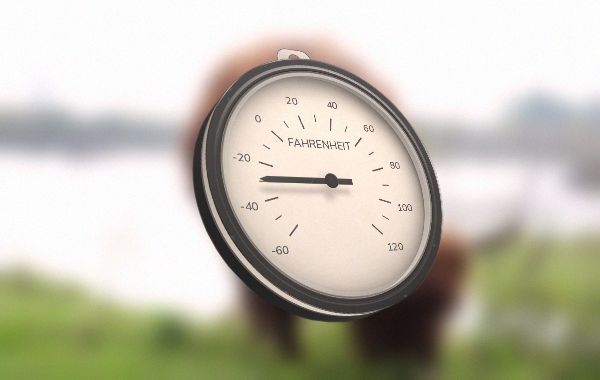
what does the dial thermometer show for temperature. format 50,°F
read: -30,°F
